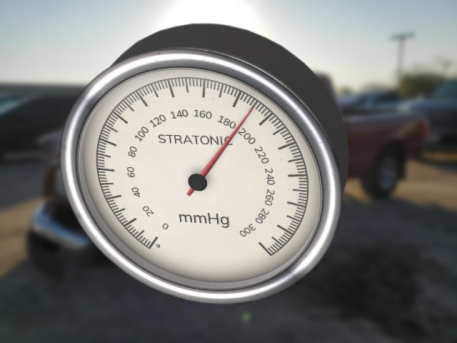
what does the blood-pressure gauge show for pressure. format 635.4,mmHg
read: 190,mmHg
